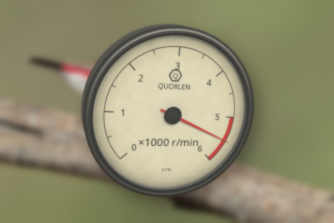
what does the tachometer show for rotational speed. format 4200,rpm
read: 5500,rpm
